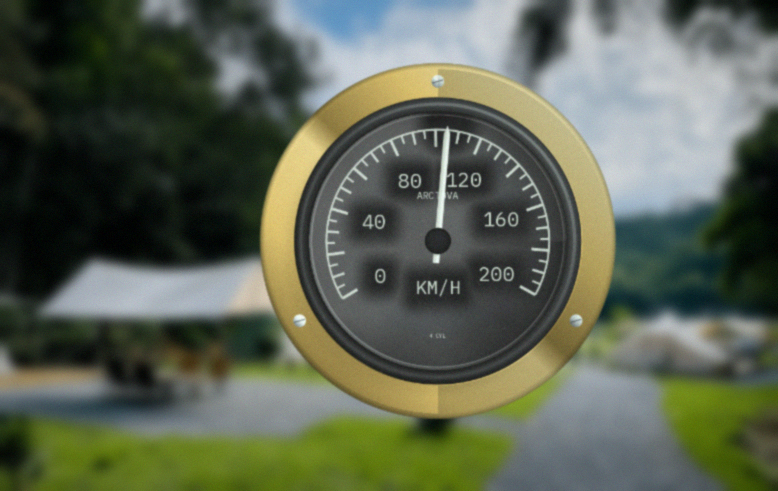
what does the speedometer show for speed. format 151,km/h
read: 105,km/h
